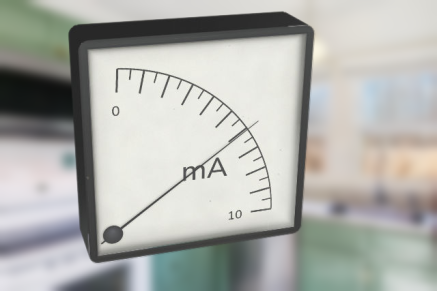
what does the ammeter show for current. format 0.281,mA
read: 6,mA
